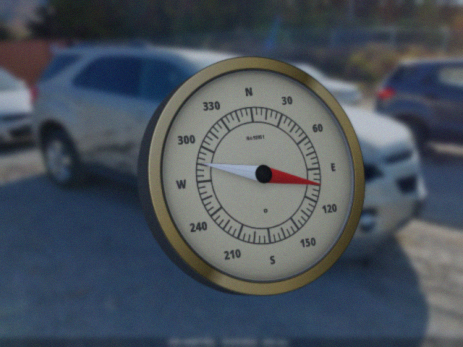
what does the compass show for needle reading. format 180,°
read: 105,°
